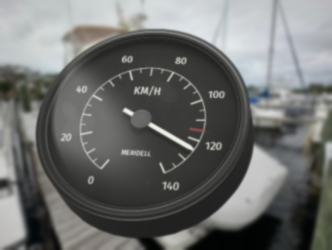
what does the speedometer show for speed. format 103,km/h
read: 125,km/h
